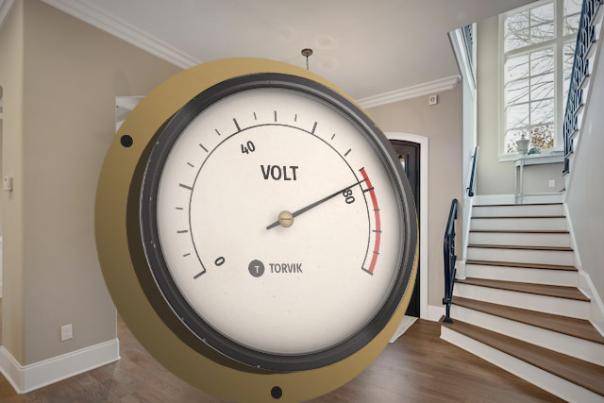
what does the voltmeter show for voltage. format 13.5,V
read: 77.5,V
